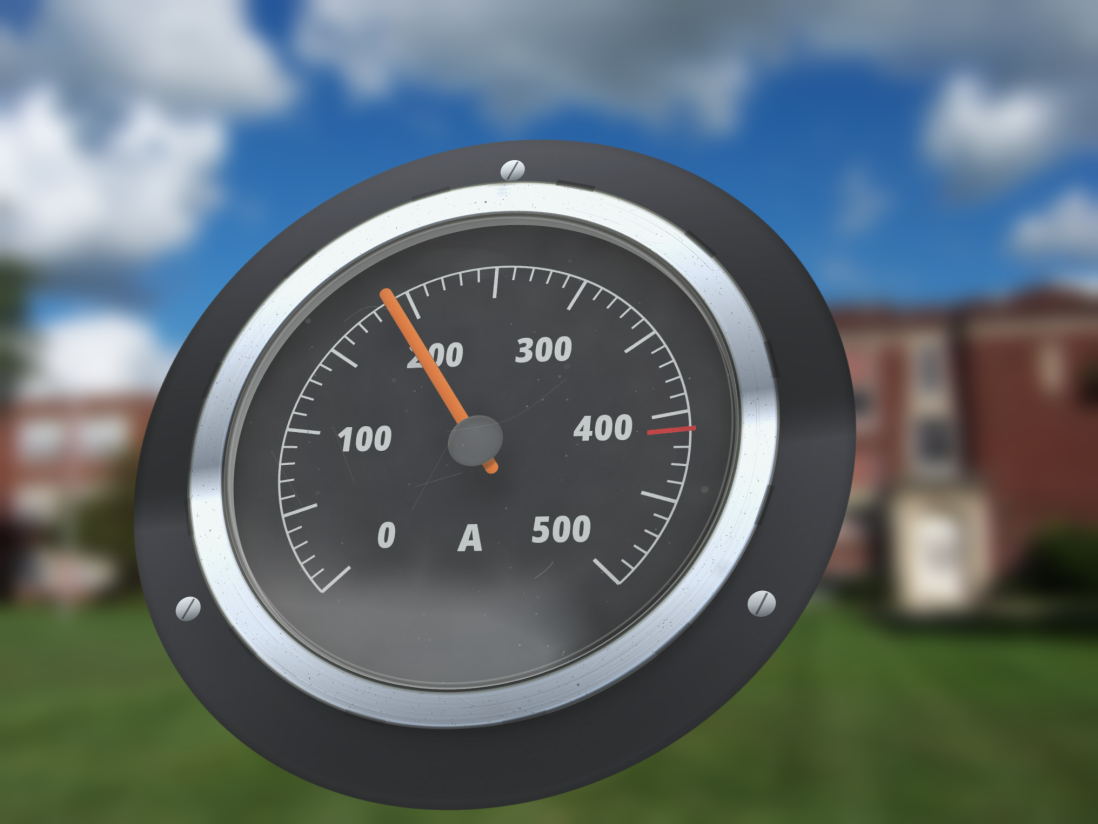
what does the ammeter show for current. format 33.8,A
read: 190,A
